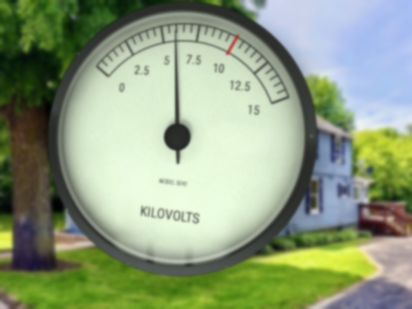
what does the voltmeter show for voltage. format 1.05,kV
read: 6,kV
